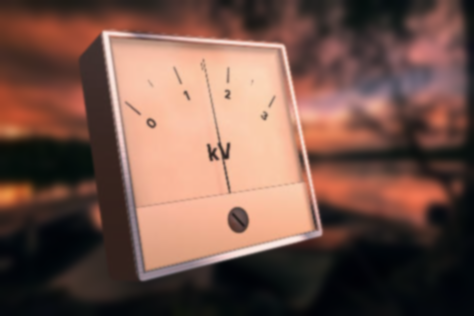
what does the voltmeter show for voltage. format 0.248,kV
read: 1.5,kV
